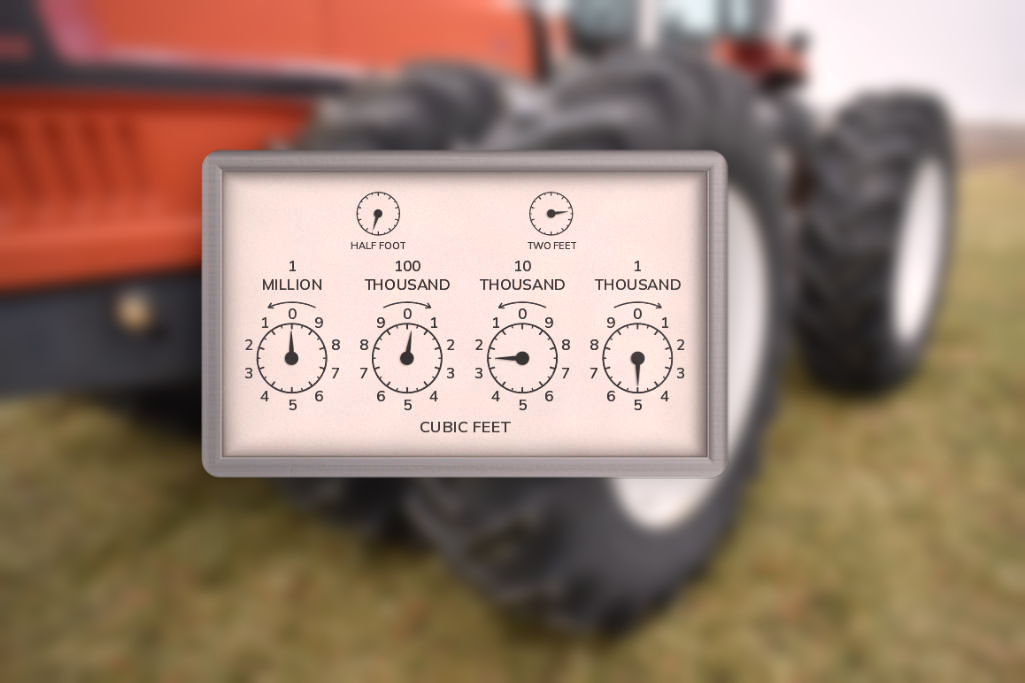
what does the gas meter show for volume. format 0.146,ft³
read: 2500,ft³
